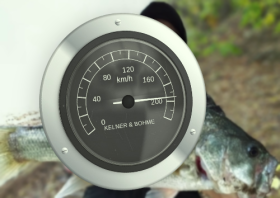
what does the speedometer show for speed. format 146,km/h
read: 195,km/h
